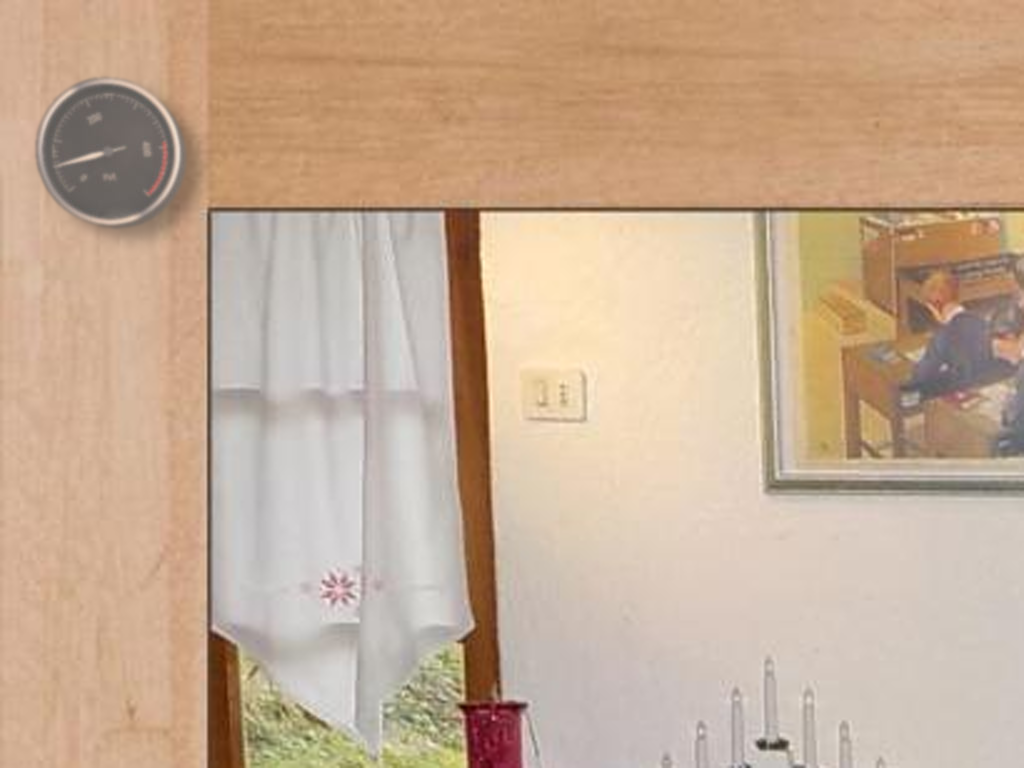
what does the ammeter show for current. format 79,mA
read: 50,mA
